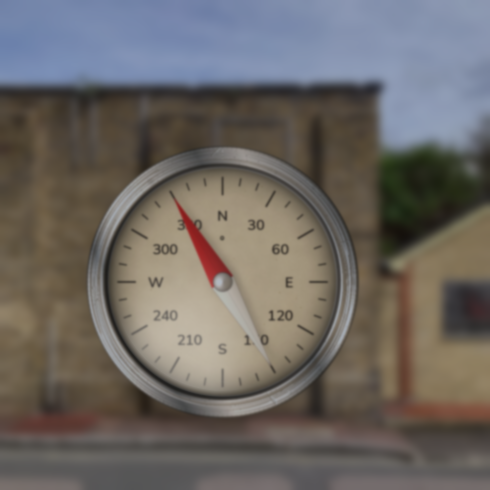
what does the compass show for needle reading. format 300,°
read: 330,°
